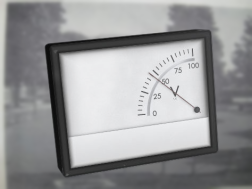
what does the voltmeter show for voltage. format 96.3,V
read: 45,V
